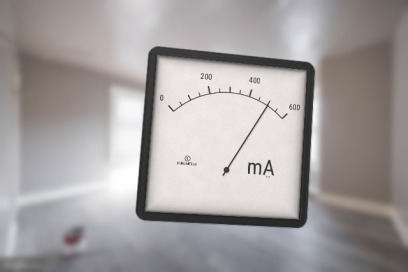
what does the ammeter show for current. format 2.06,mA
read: 500,mA
